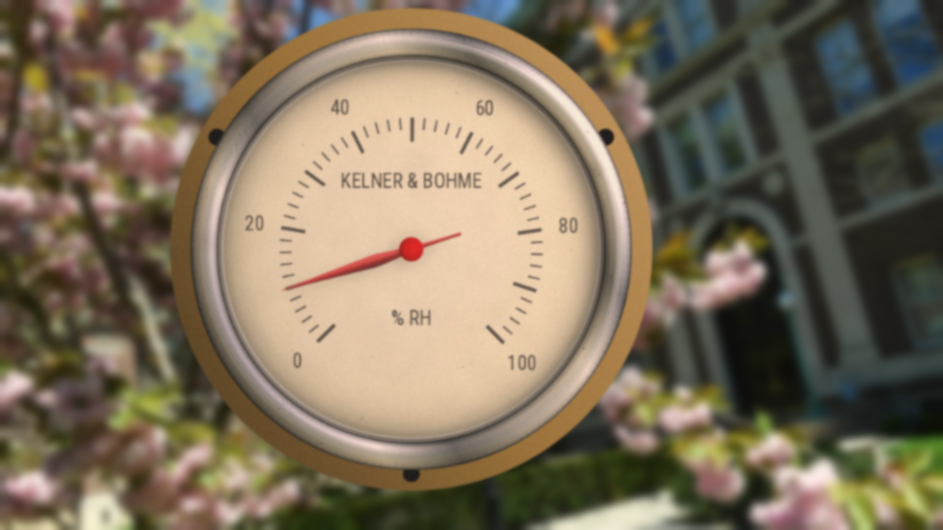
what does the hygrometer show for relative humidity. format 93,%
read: 10,%
